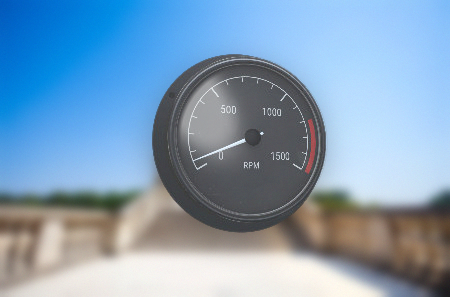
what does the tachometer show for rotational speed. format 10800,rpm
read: 50,rpm
